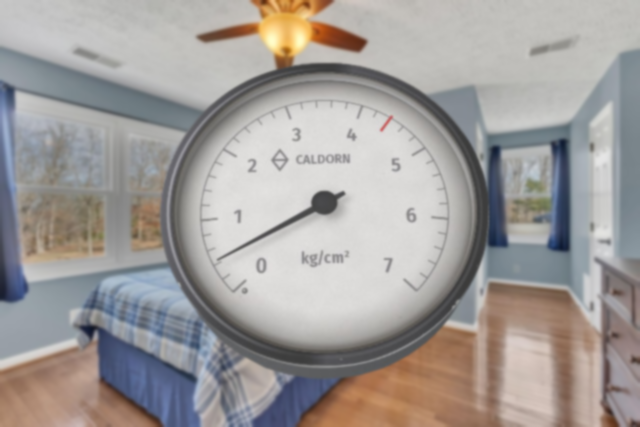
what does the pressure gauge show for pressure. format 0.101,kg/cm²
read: 0.4,kg/cm²
